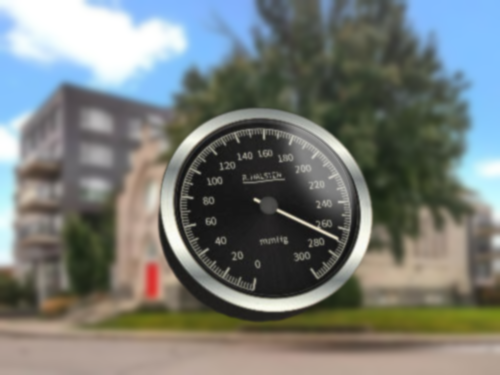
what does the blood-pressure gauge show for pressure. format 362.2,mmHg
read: 270,mmHg
